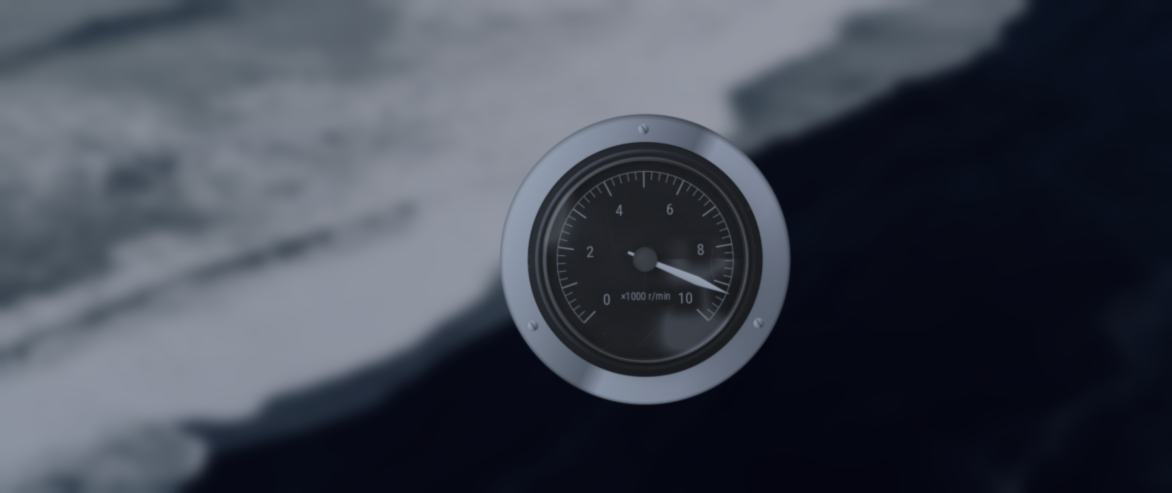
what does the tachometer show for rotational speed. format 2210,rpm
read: 9200,rpm
